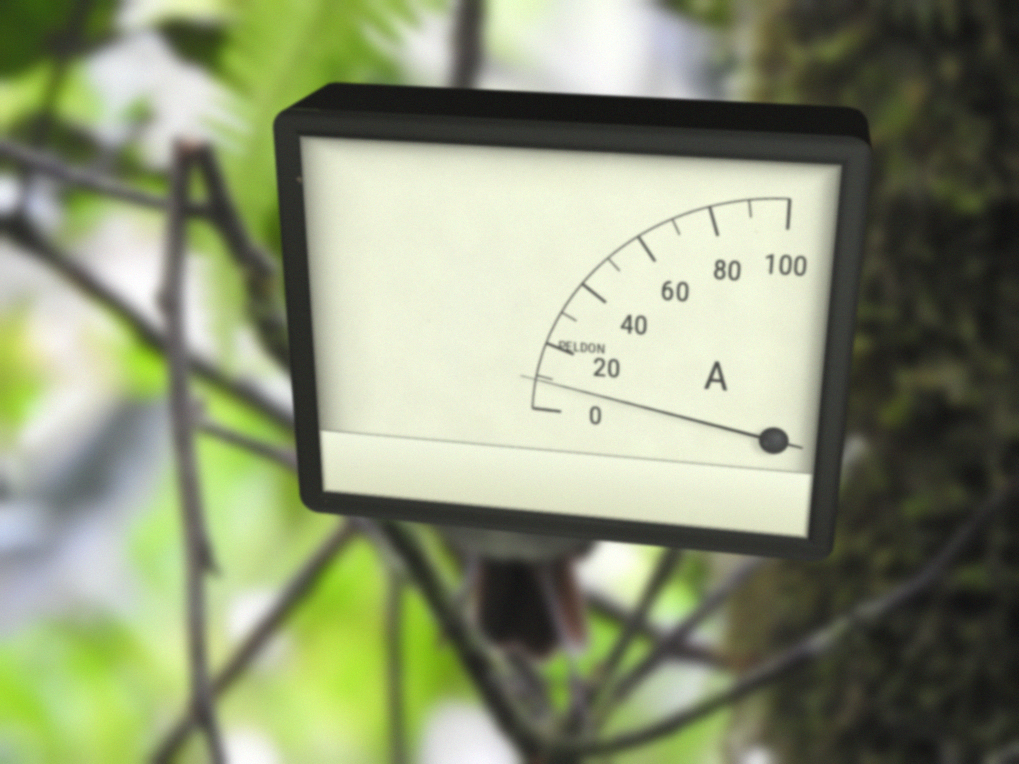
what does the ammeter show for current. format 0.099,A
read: 10,A
